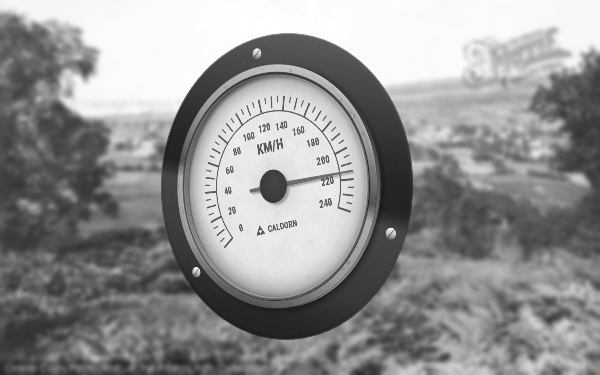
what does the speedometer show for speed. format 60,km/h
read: 215,km/h
